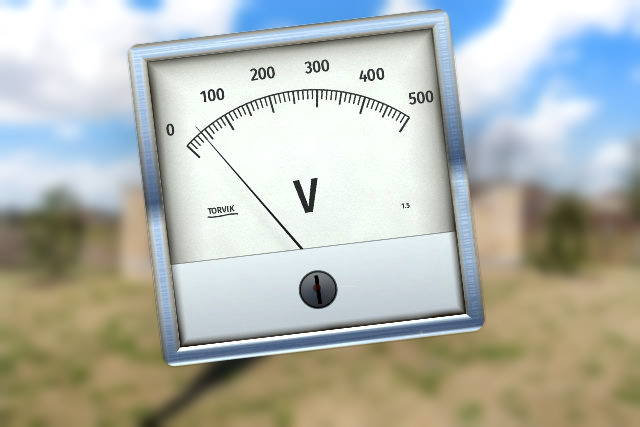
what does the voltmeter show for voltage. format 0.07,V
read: 40,V
